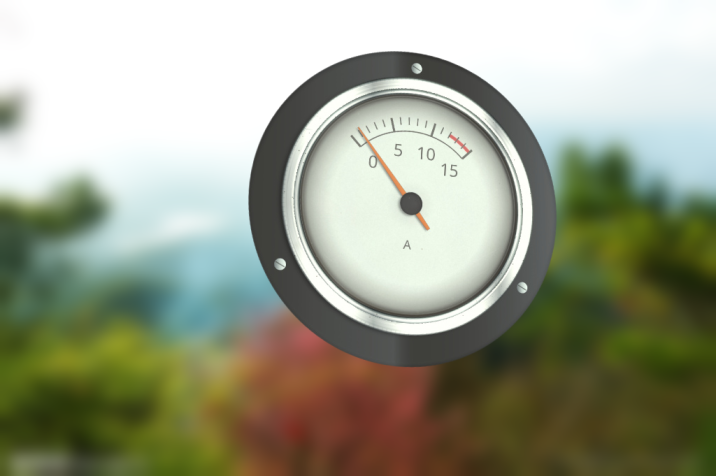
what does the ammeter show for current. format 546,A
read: 1,A
